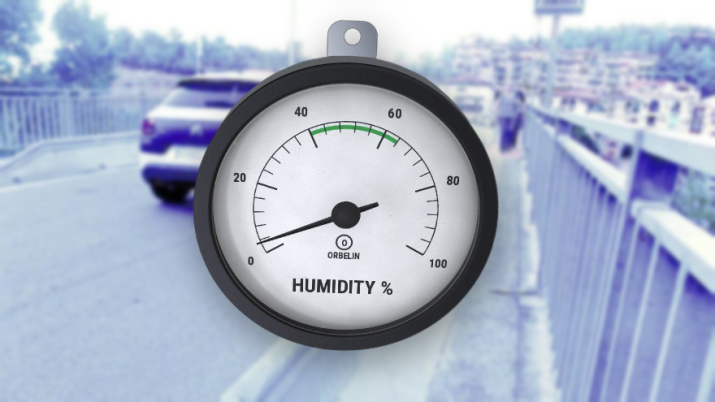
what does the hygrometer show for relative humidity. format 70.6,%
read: 4,%
